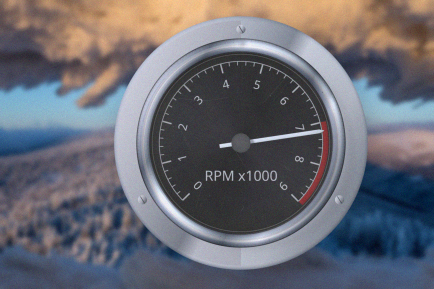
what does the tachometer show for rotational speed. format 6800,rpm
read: 7200,rpm
